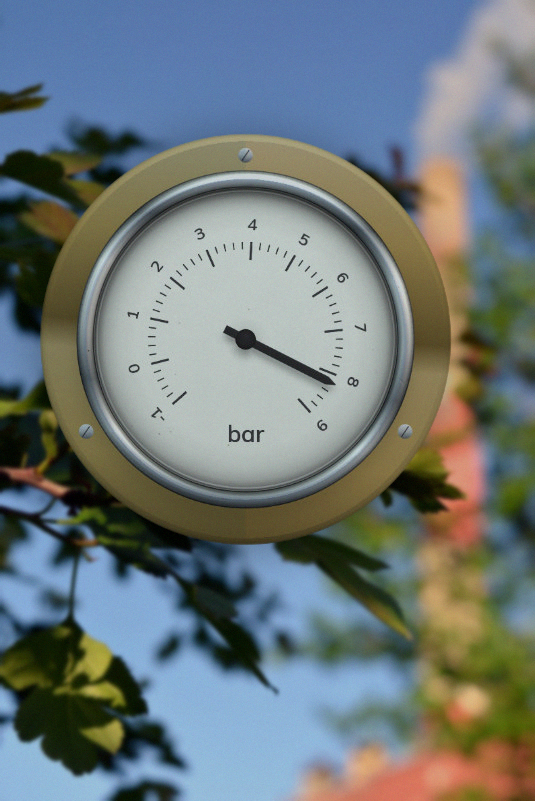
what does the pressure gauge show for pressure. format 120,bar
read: 8.2,bar
